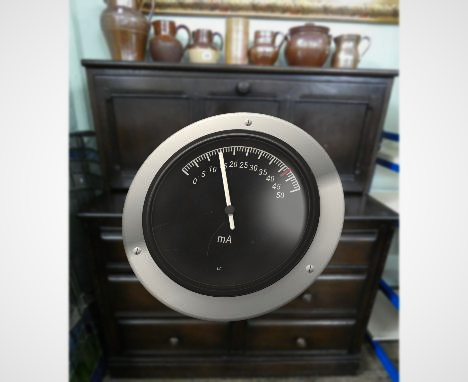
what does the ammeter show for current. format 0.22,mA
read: 15,mA
